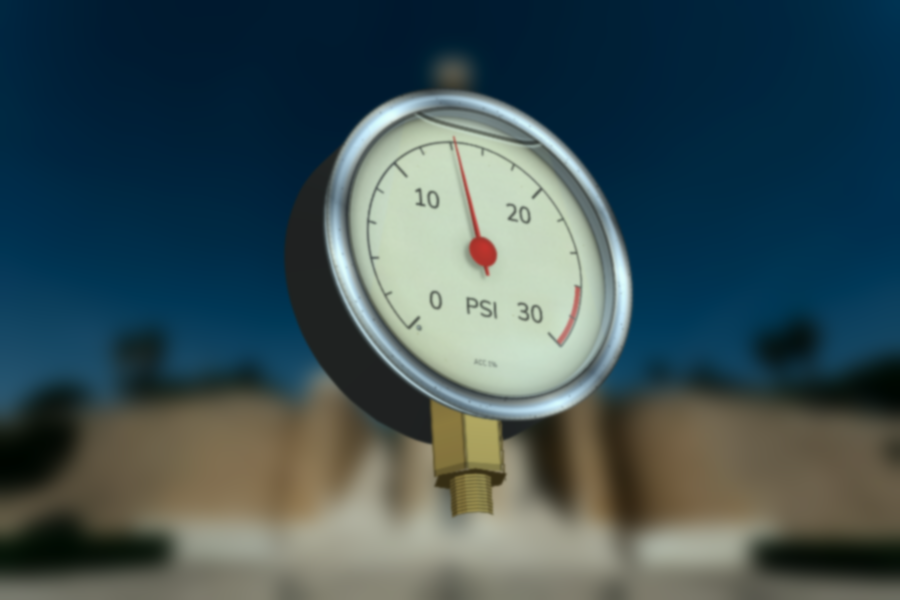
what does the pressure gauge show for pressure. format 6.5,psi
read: 14,psi
